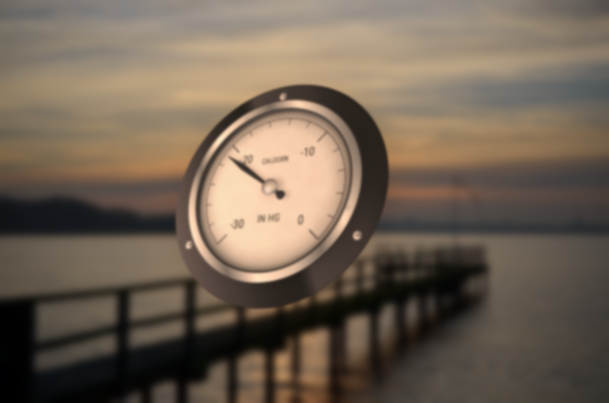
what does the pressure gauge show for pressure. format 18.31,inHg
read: -21,inHg
